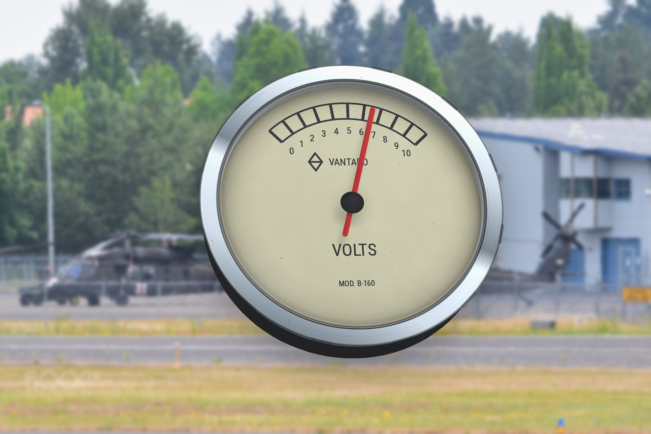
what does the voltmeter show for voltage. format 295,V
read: 6.5,V
